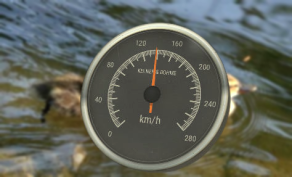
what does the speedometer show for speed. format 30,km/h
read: 140,km/h
